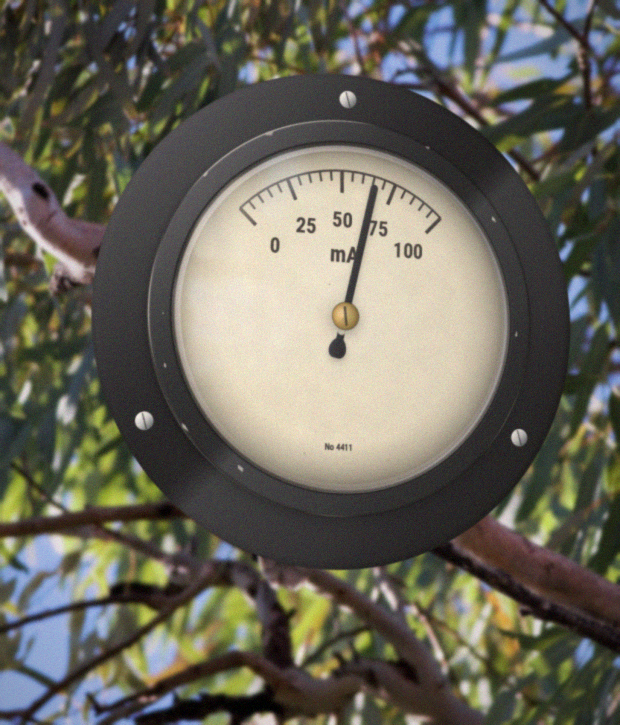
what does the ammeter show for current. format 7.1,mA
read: 65,mA
